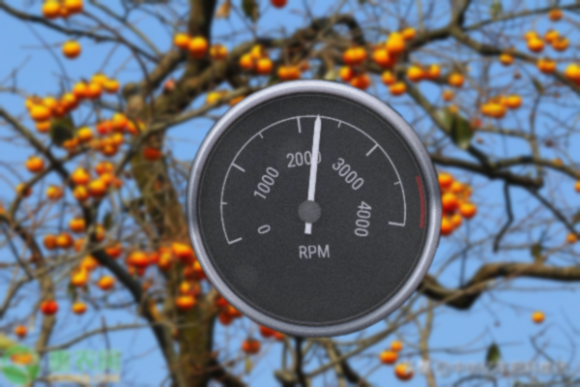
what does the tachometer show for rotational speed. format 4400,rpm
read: 2250,rpm
